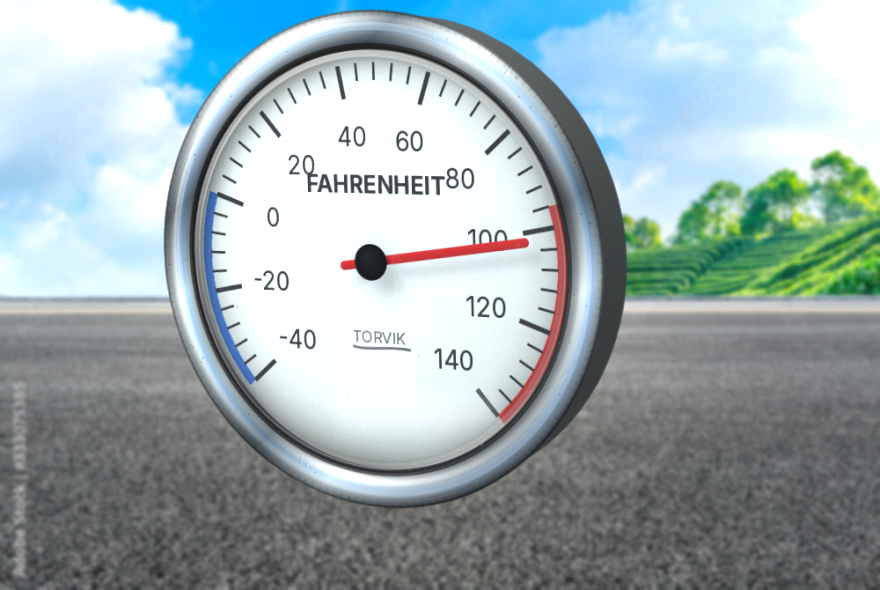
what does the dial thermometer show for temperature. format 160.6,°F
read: 102,°F
